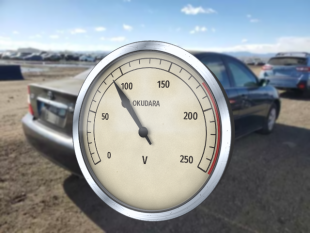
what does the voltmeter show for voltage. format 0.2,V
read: 90,V
